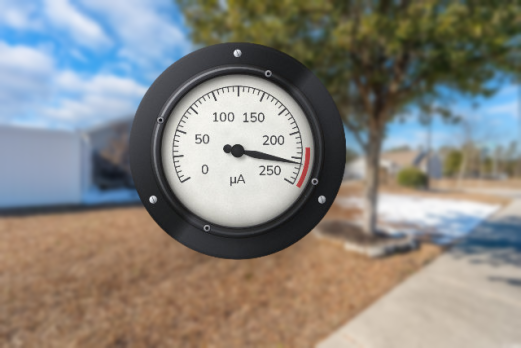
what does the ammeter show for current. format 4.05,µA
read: 230,µA
